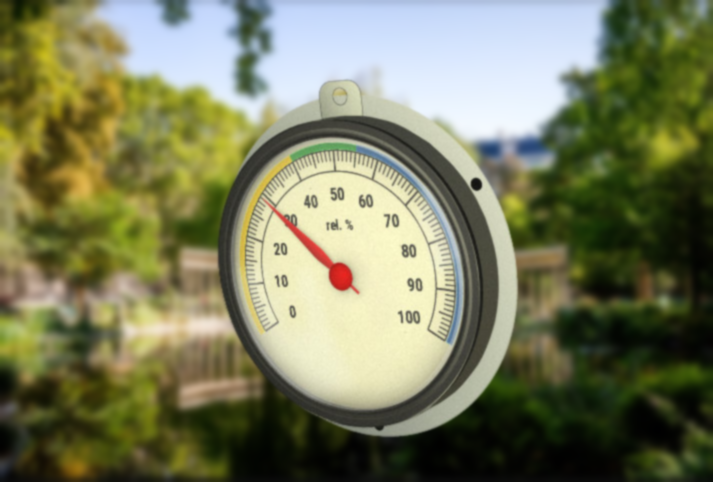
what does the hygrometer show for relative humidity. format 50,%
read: 30,%
